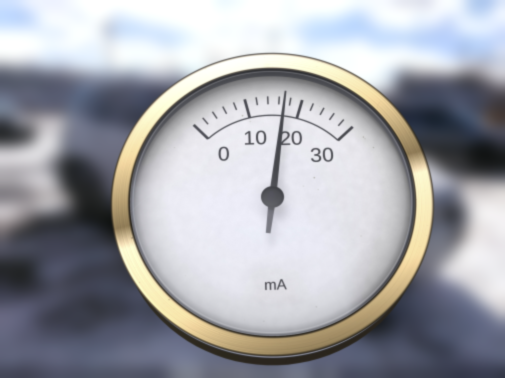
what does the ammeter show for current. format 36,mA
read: 17,mA
